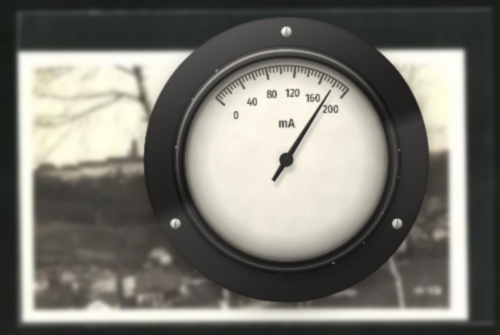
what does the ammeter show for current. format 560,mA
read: 180,mA
